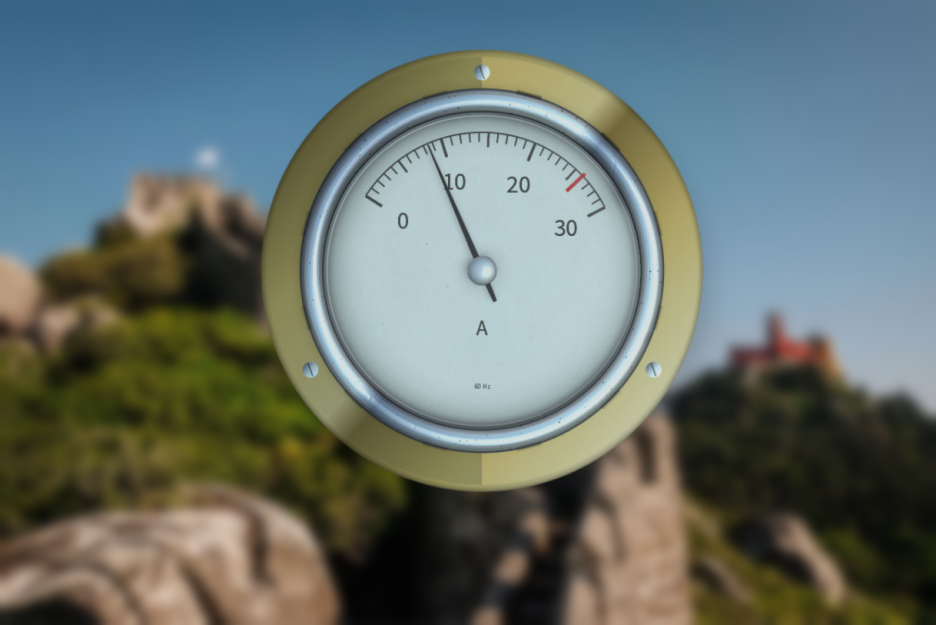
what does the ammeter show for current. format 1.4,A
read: 8.5,A
